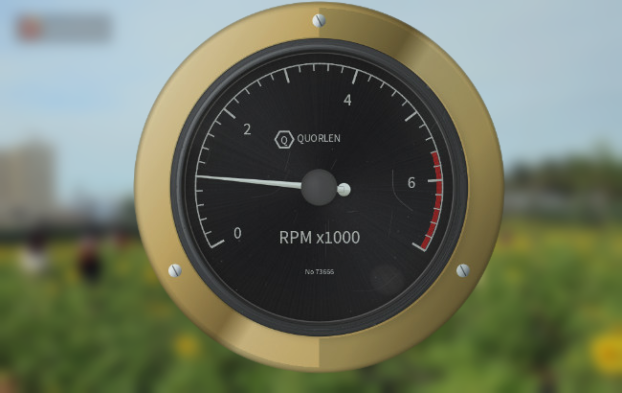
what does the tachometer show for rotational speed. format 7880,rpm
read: 1000,rpm
